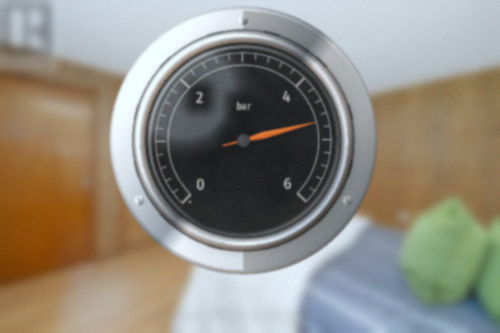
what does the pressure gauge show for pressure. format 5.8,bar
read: 4.7,bar
